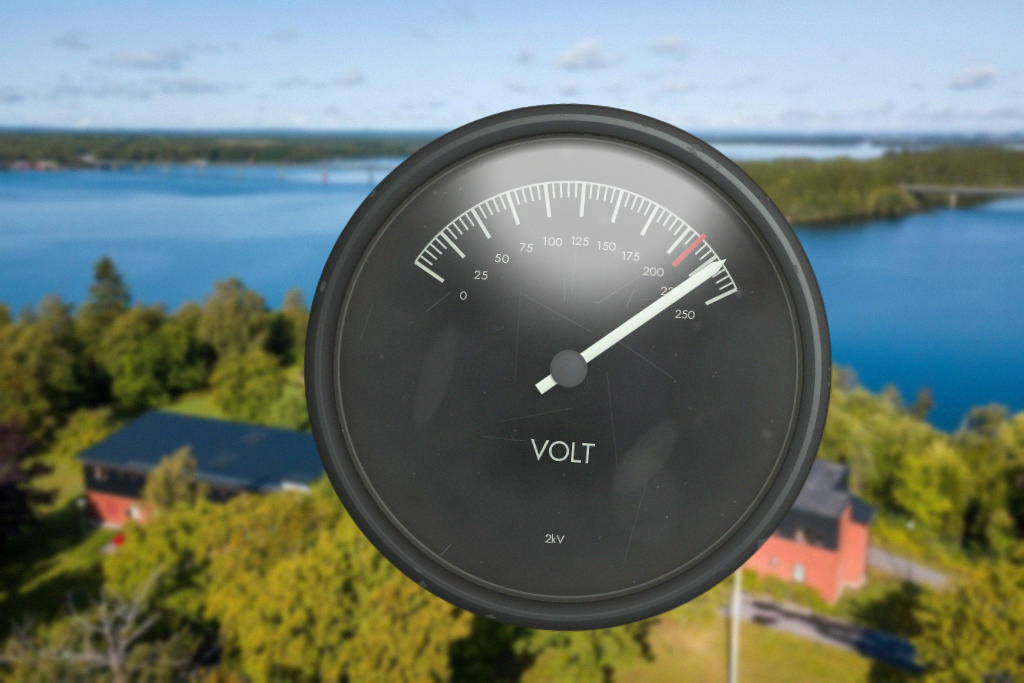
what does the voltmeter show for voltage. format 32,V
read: 230,V
